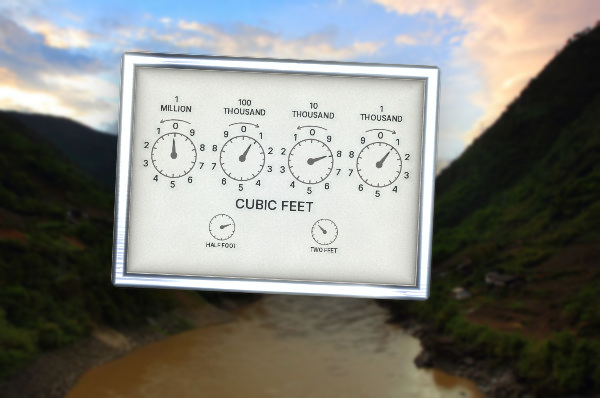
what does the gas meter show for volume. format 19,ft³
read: 8100,ft³
